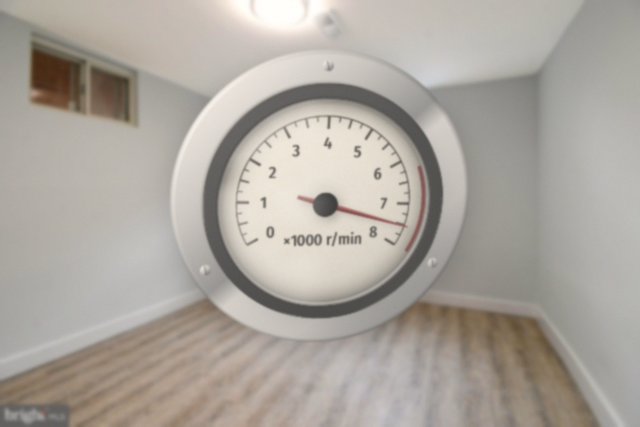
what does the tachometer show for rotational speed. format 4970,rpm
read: 7500,rpm
